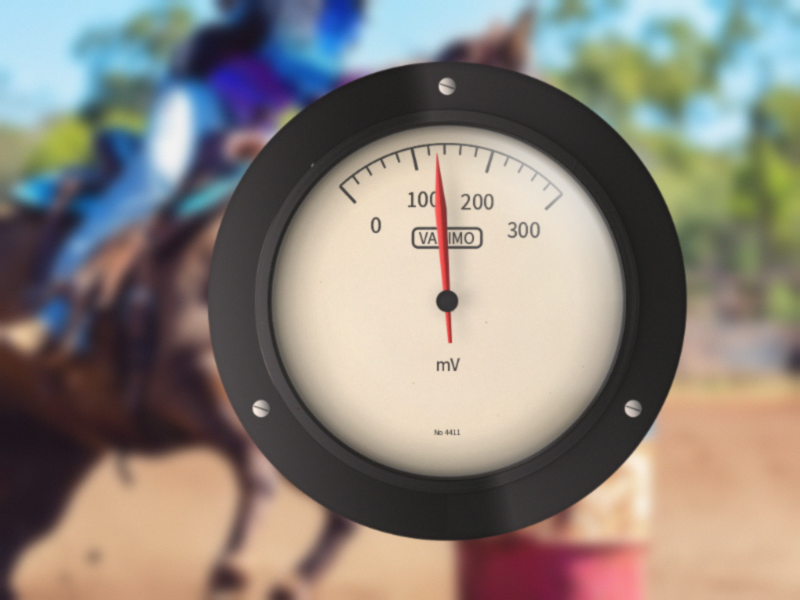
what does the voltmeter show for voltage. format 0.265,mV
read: 130,mV
